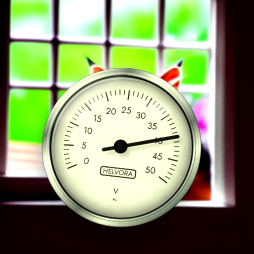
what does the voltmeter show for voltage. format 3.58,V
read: 40,V
